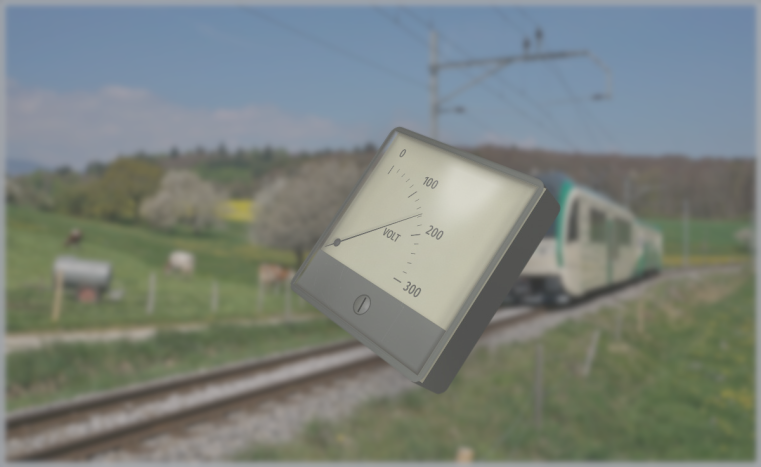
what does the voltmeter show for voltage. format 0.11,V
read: 160,V
